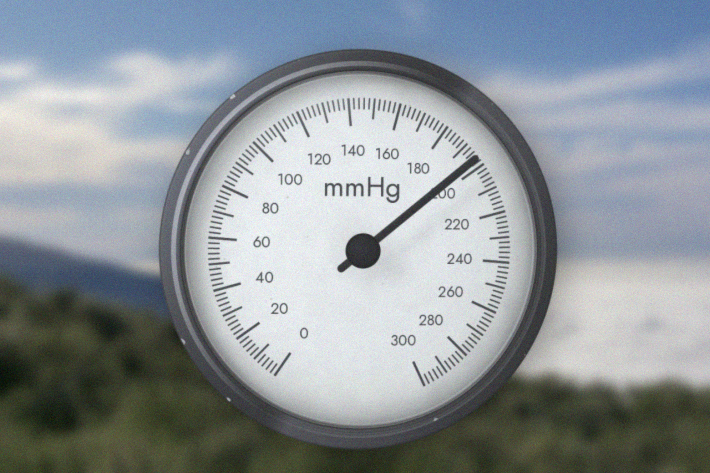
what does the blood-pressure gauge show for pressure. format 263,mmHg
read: 196,mmHg
